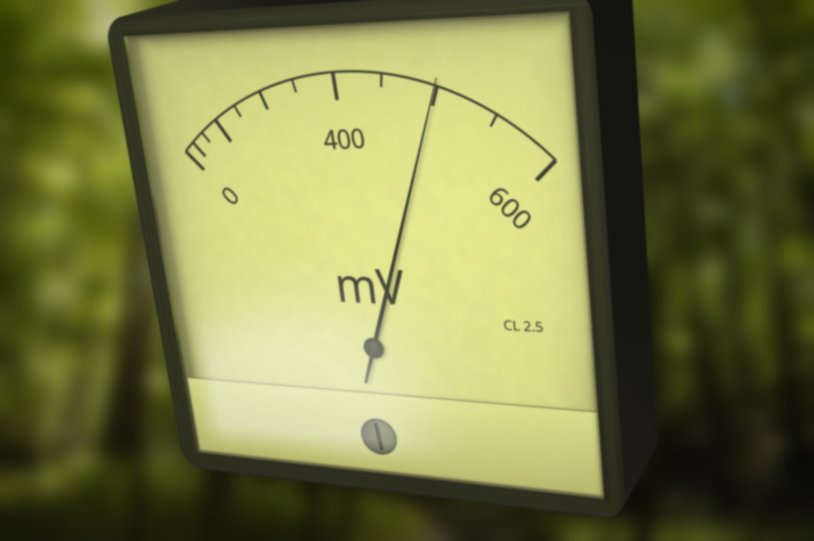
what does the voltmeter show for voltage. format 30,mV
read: 500,mV
